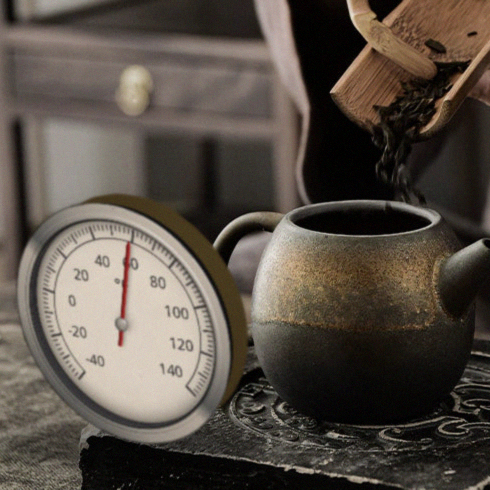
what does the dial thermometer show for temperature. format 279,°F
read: 60,°F
